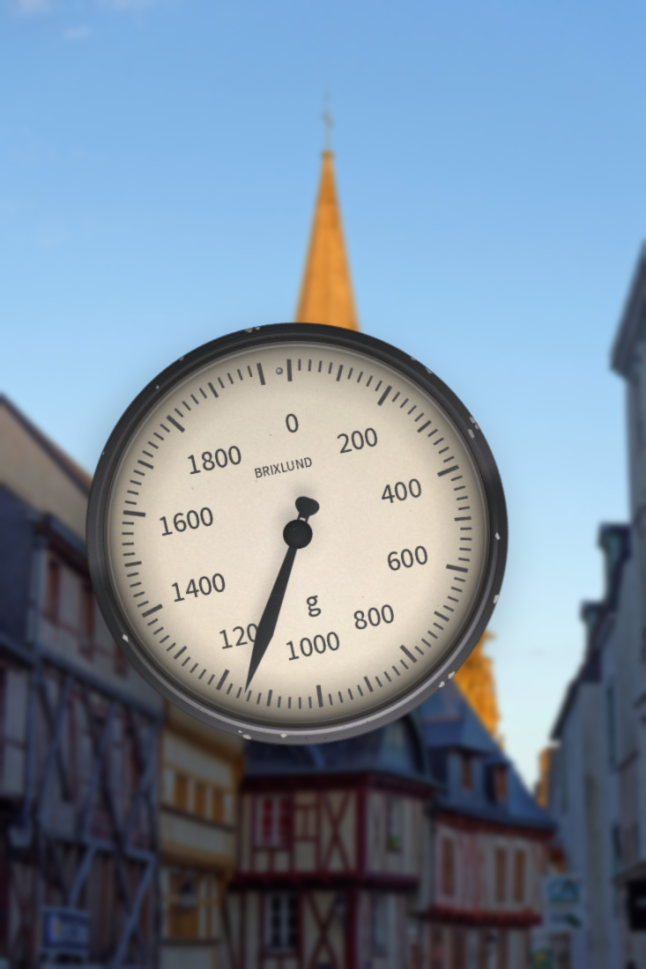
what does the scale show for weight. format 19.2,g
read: 1150,g
